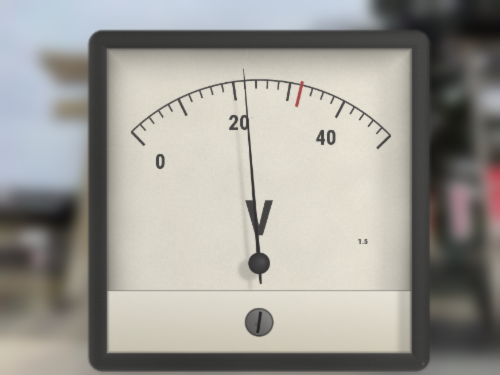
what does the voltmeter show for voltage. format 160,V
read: 22,V
